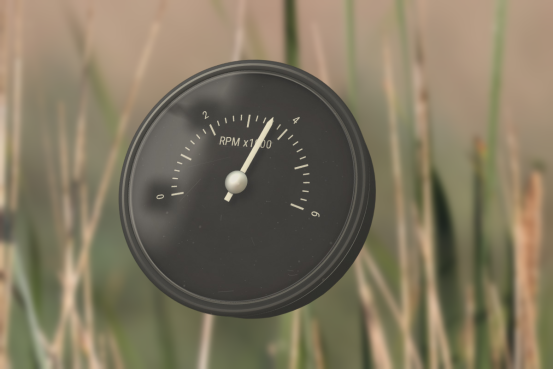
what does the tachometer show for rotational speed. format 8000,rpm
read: 3600,rpm
